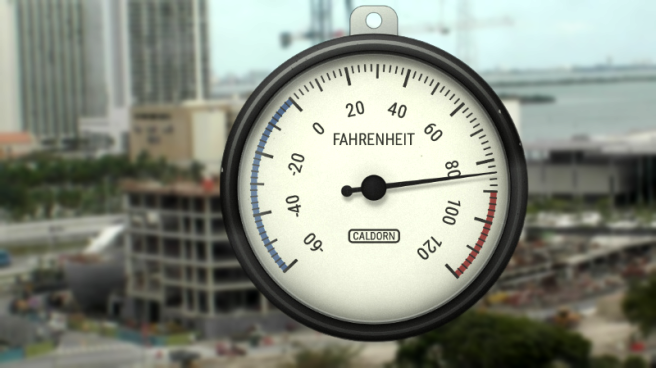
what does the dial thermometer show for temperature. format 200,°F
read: 84,°F
